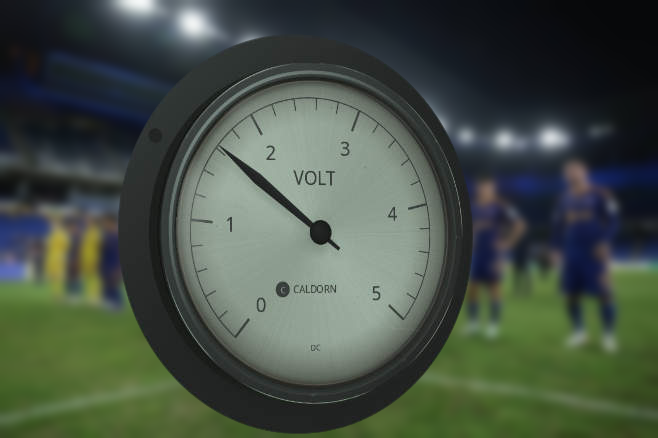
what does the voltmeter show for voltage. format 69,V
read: 1.6,V
